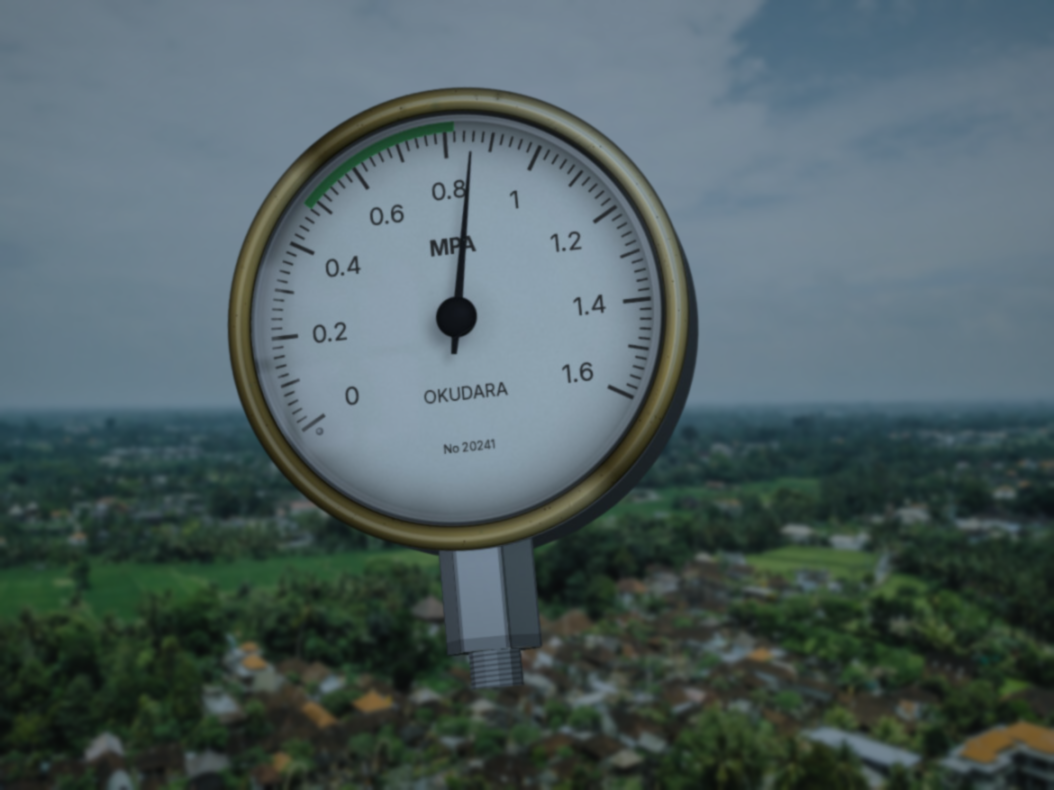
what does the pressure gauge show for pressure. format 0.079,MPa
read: 0.86,MPa
